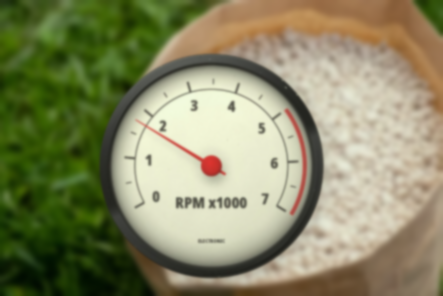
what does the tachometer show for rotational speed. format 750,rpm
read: 1750,rpm
